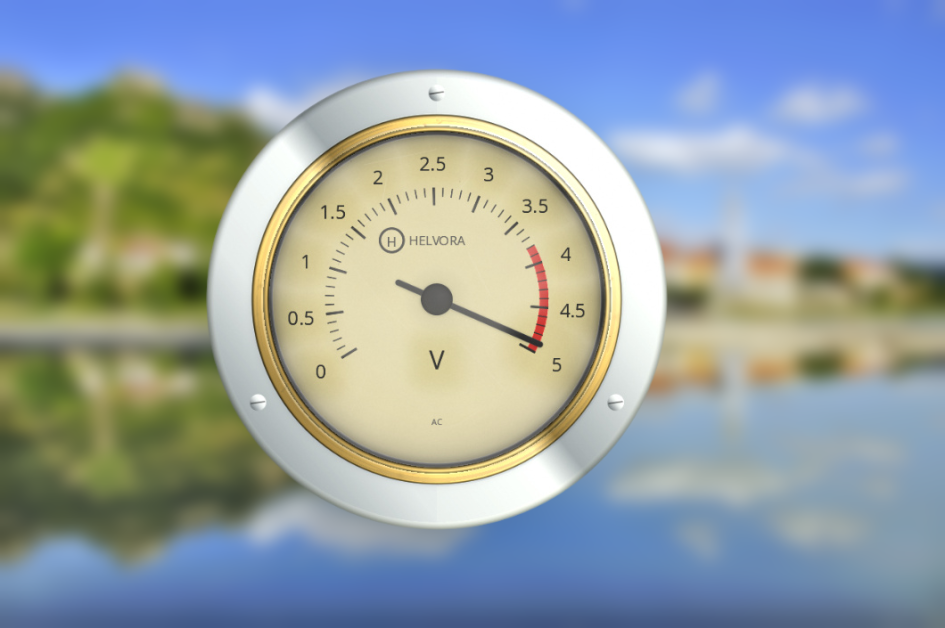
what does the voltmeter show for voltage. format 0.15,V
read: 4.9,V
